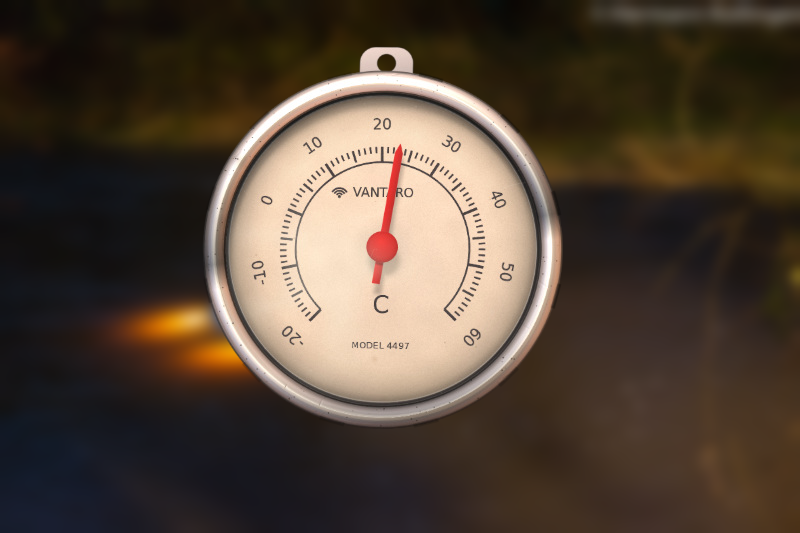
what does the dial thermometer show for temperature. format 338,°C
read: 23,°C
